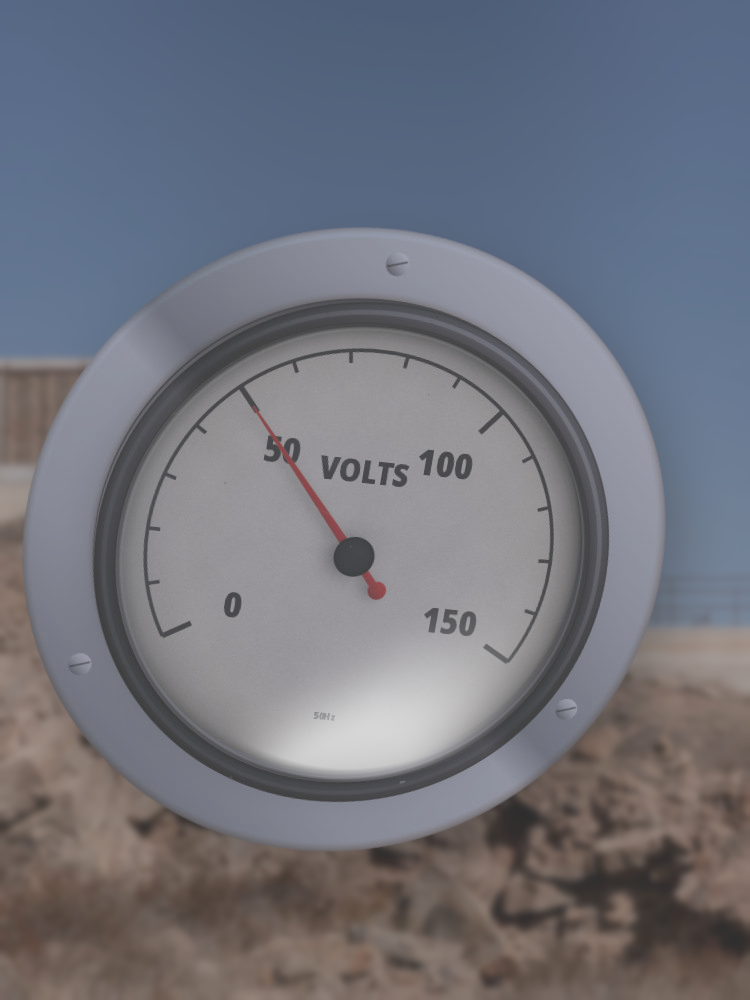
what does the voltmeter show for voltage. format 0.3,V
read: 50,V
